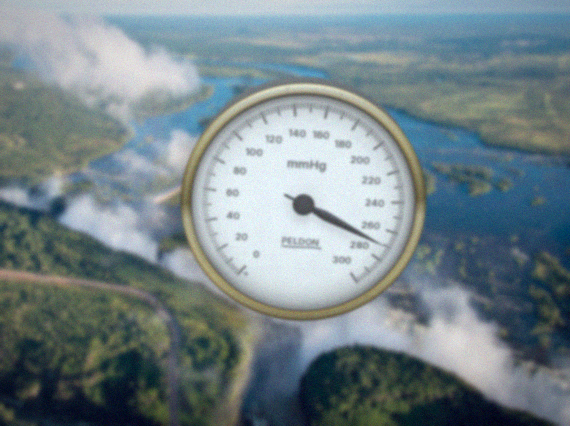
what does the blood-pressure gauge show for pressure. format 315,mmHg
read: 270,mmHg
